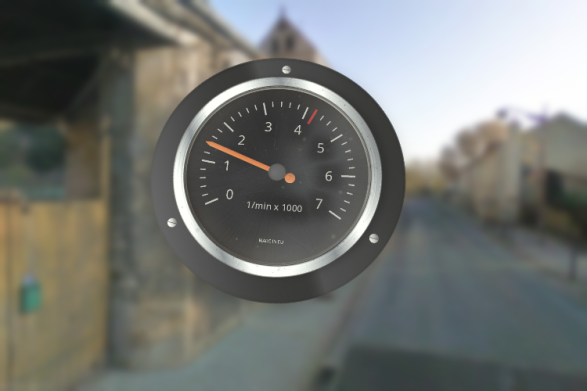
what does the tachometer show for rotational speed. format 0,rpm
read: 1400,rpm
